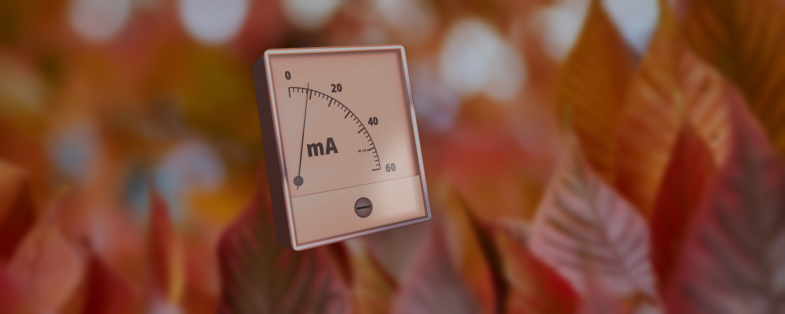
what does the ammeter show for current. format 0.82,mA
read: 8,mA
